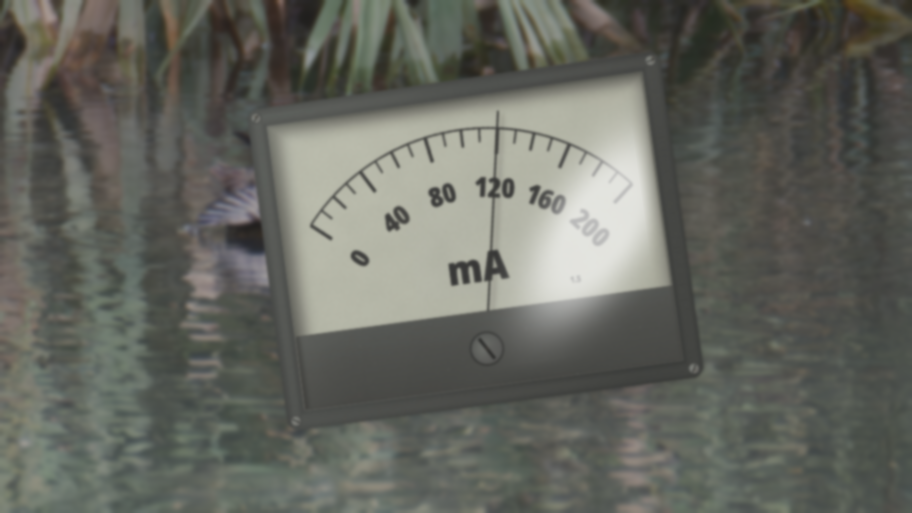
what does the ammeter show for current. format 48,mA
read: 120,mA
